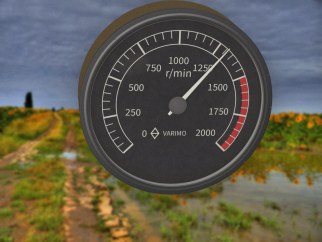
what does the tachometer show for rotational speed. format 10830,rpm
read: 1300,rpm
